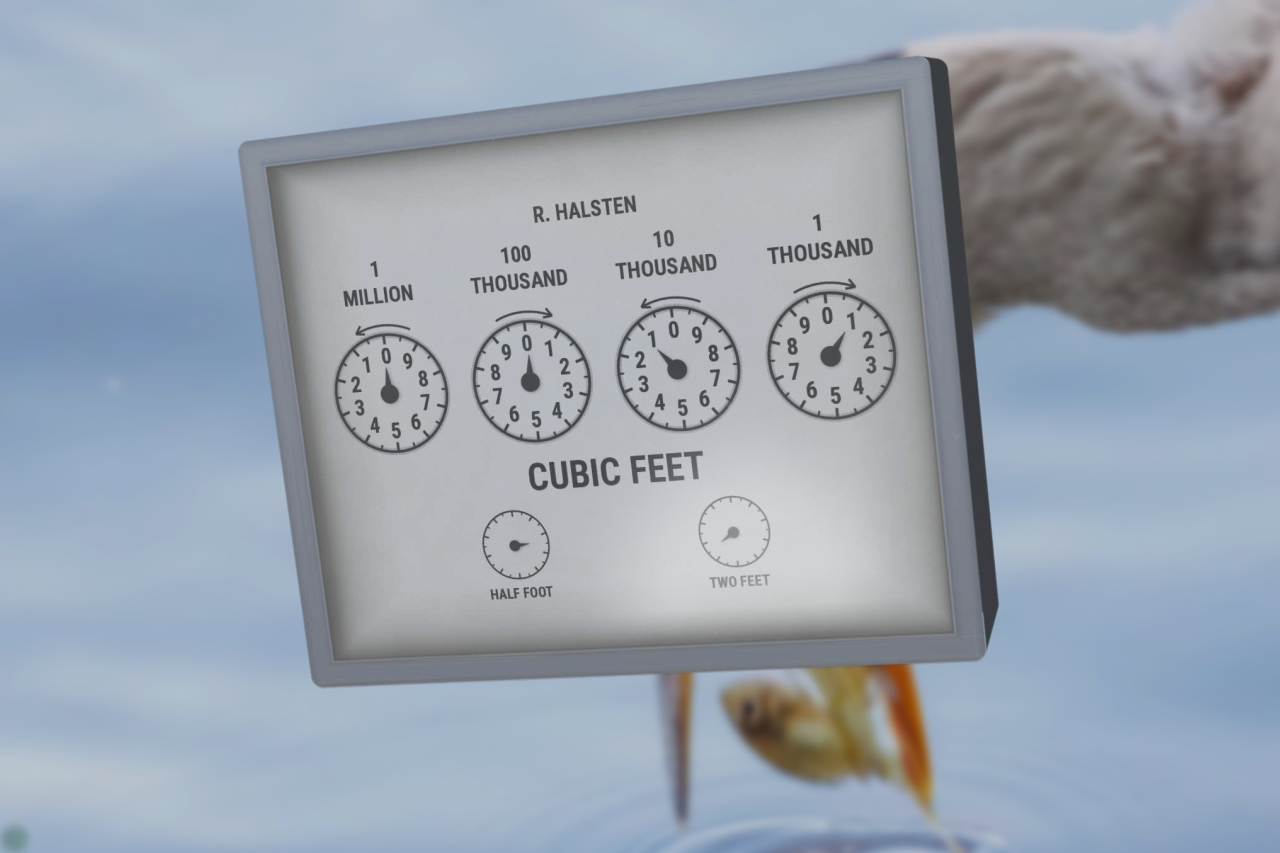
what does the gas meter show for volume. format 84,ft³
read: 1100,ft³
